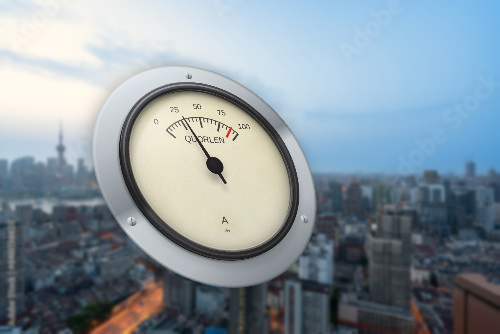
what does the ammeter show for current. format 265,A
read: 25,A
